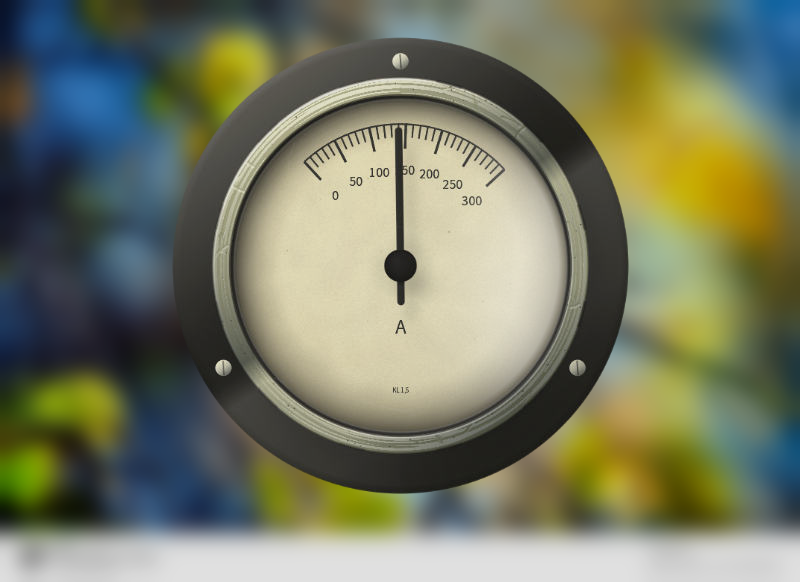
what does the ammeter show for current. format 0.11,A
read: 140,A
